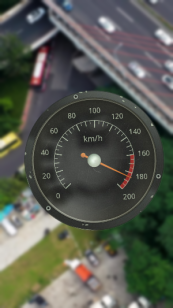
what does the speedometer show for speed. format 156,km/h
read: 185,km/h
